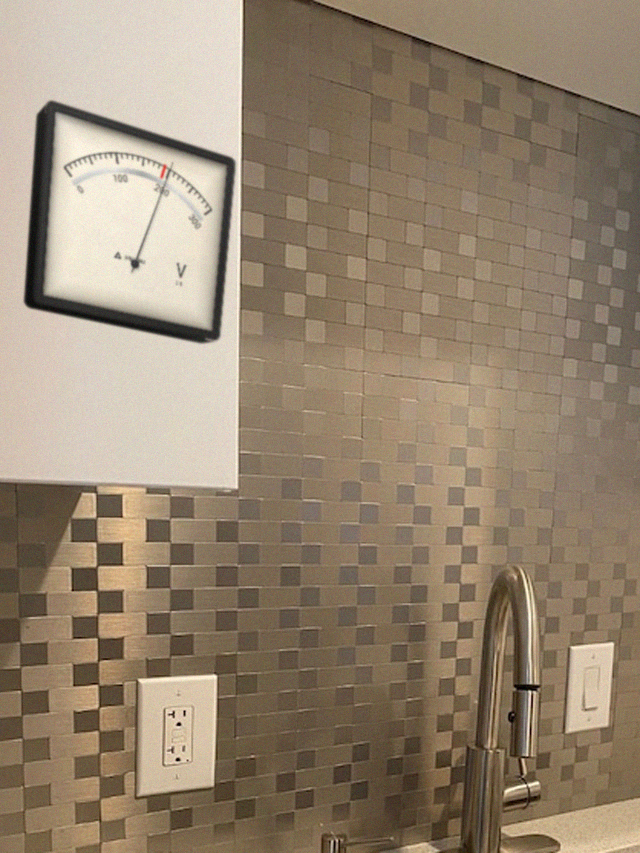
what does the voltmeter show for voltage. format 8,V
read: 200,V
